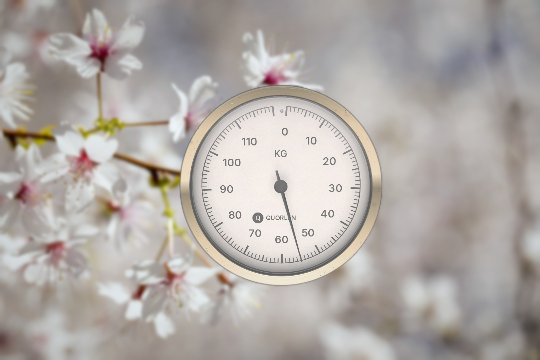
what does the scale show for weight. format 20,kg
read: 55,kg
